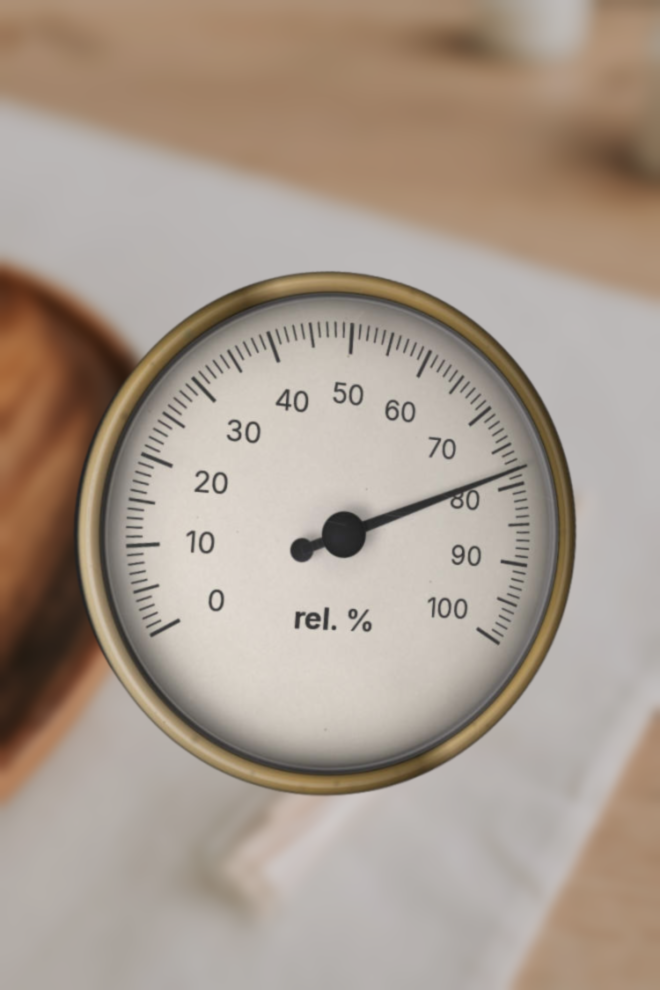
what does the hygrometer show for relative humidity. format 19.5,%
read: 78,%
